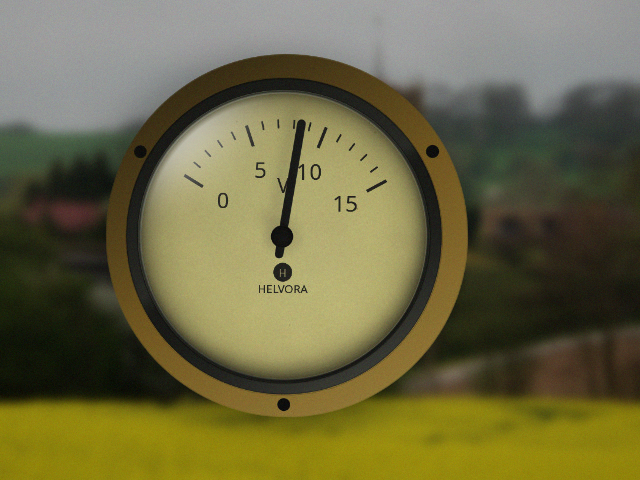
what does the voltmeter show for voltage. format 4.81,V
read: 8.5,V
